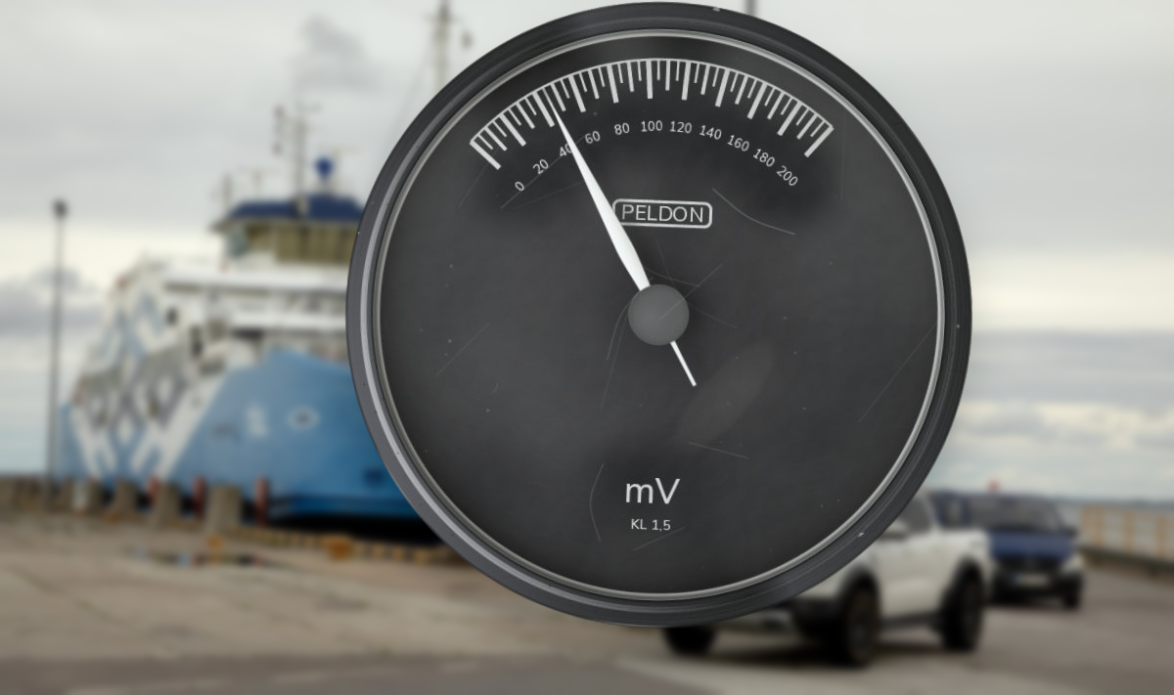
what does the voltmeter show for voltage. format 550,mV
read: 45,mV
